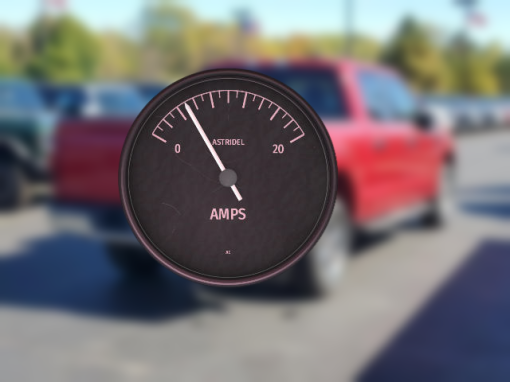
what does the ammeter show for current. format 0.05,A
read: 5,A
